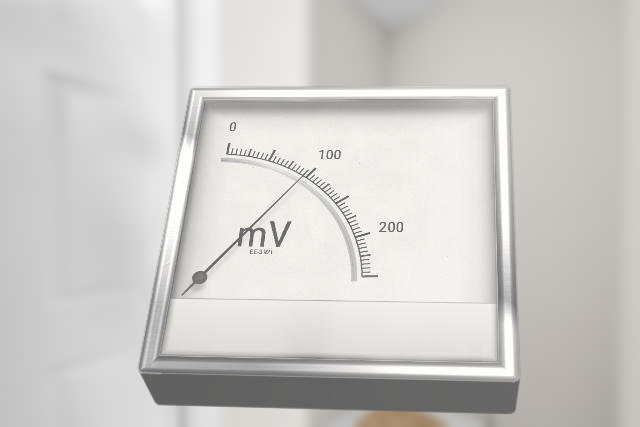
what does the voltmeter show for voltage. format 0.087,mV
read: 100,mV
